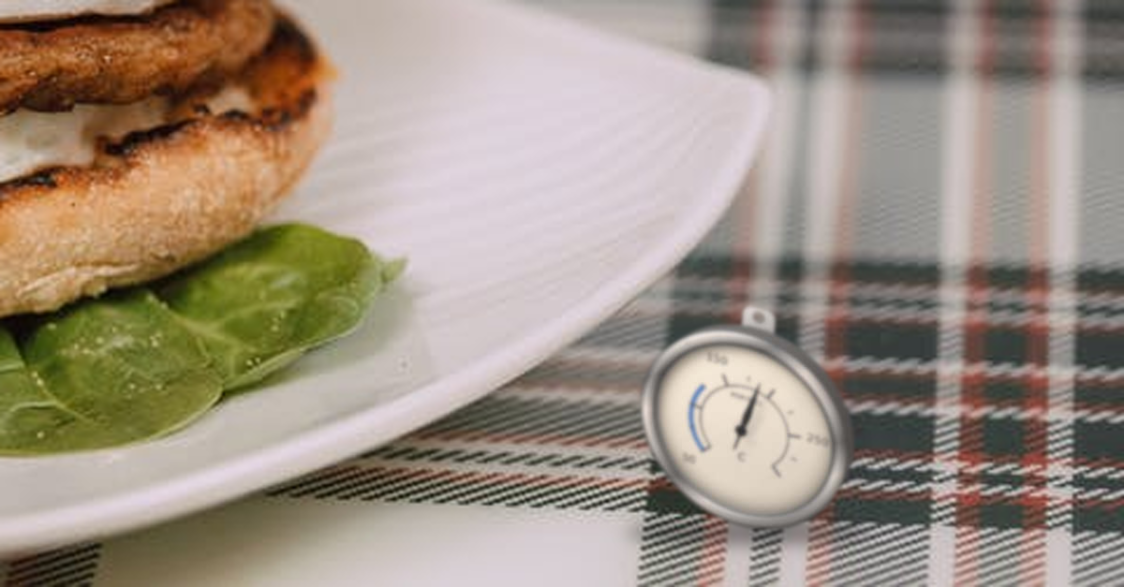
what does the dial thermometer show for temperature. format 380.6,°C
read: 187.5,°C
